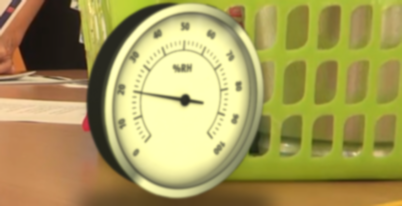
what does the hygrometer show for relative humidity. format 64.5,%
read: 20,%
